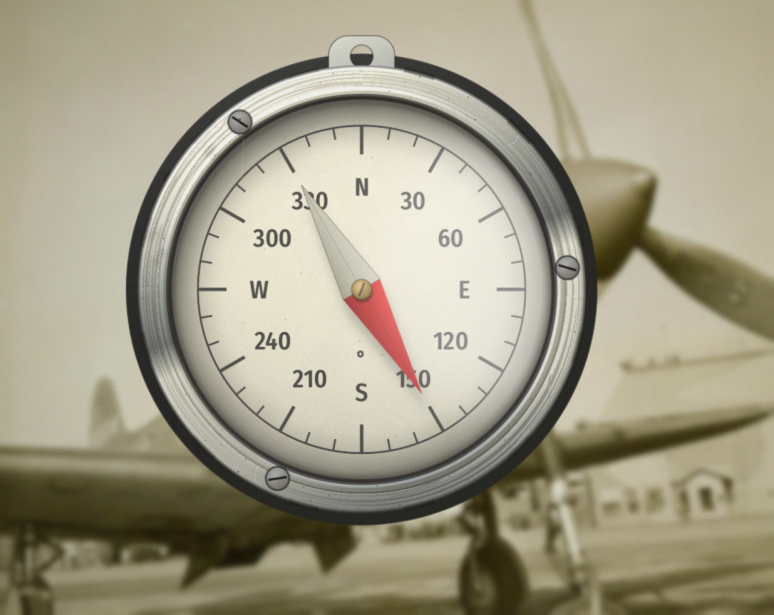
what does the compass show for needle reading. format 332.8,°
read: 150,°
